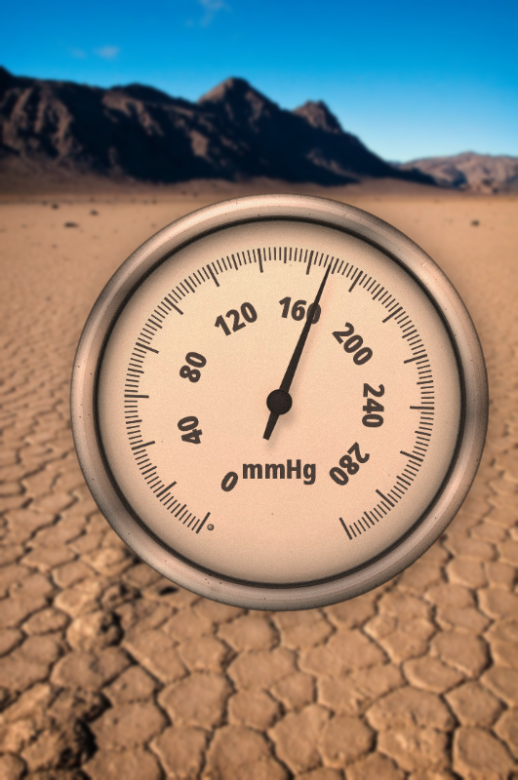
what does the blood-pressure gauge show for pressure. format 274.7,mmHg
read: 168,mmHg
